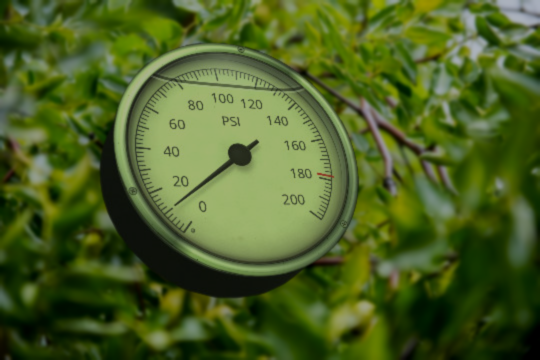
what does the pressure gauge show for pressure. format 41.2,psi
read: 10,psi
